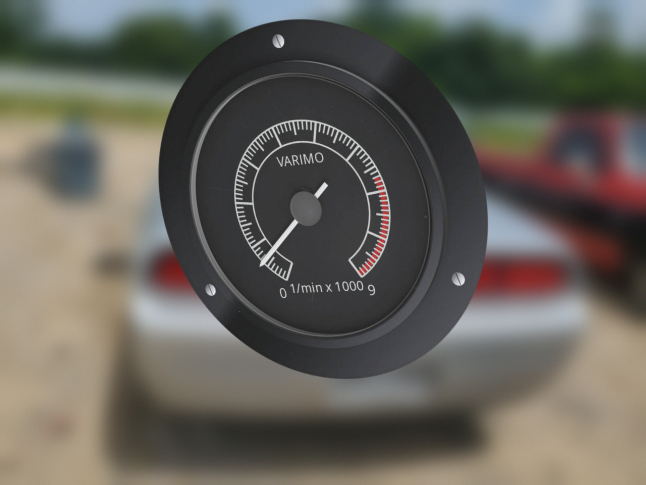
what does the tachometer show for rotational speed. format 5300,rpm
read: 600,rpm
